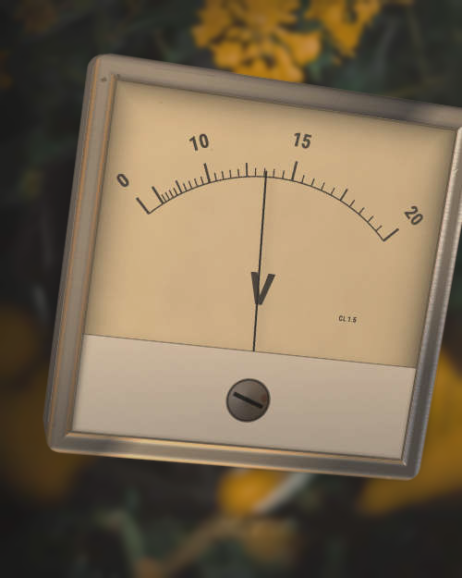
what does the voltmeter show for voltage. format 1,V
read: 13.5,V
